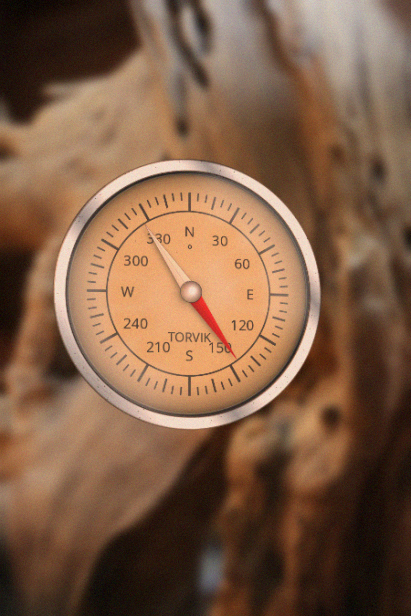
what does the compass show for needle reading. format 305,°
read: 145,°
